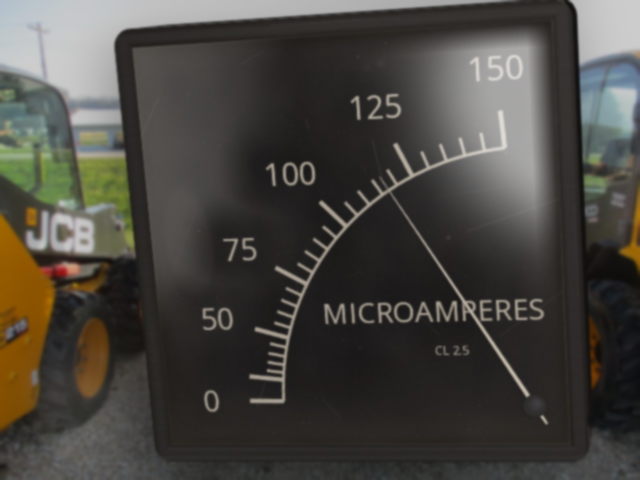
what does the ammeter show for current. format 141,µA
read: 117.5,µA
